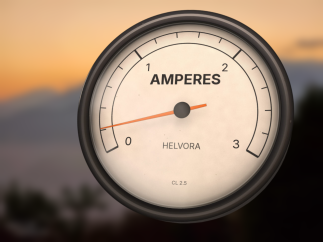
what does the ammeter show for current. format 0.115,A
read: 0.2,A
